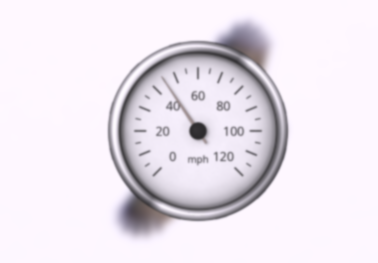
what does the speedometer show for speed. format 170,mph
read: 45,mph
